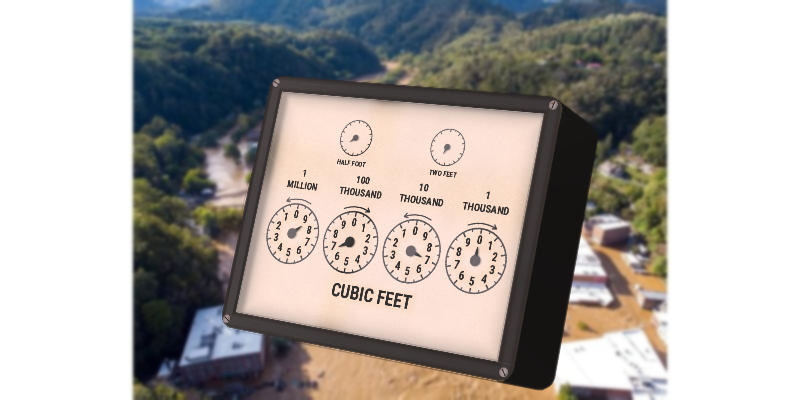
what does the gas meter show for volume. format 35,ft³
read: 867000,ft³
